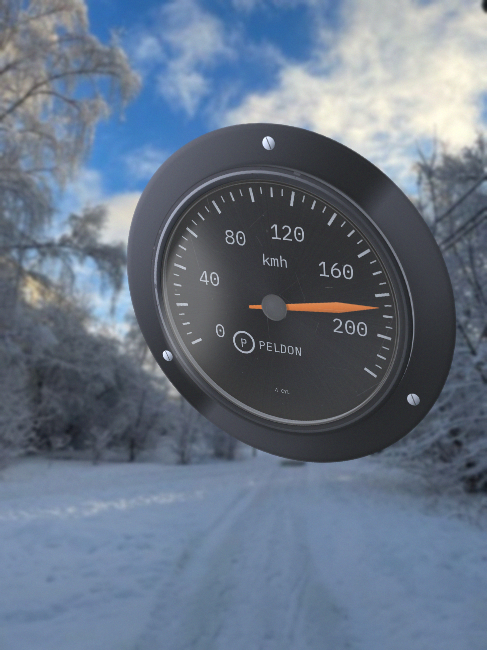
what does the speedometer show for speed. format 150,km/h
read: 185,km/h
